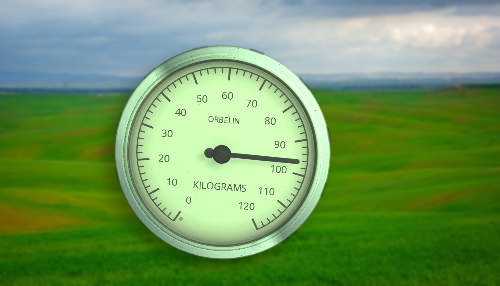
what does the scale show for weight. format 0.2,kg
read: 96,kg
